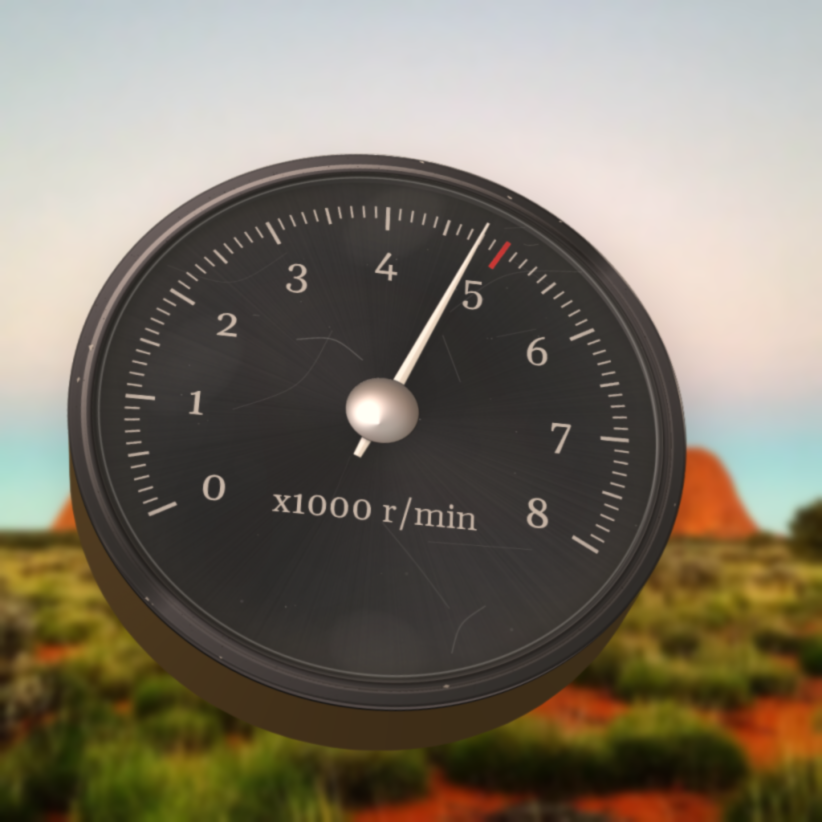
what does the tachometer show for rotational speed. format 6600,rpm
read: 4800,rpm
